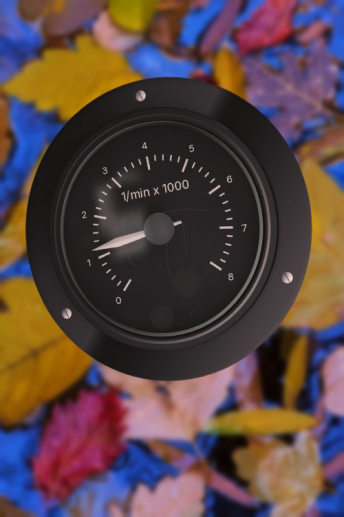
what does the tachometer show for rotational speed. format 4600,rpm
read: 1200,rpm
